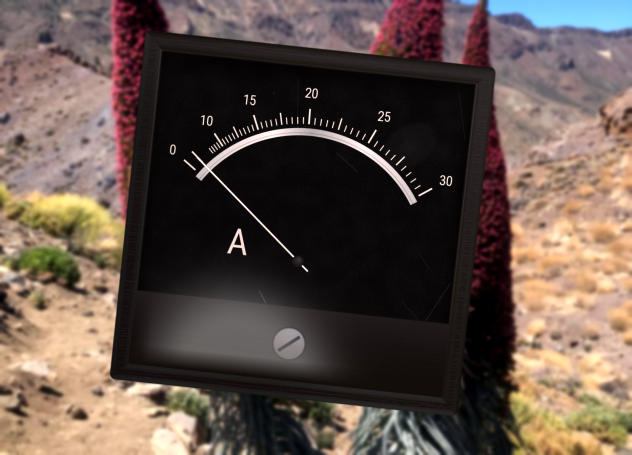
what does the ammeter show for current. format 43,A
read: 5,A
